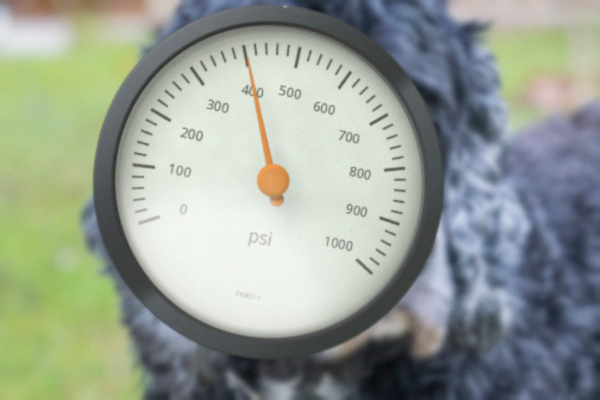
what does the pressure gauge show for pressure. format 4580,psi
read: 400,psi
